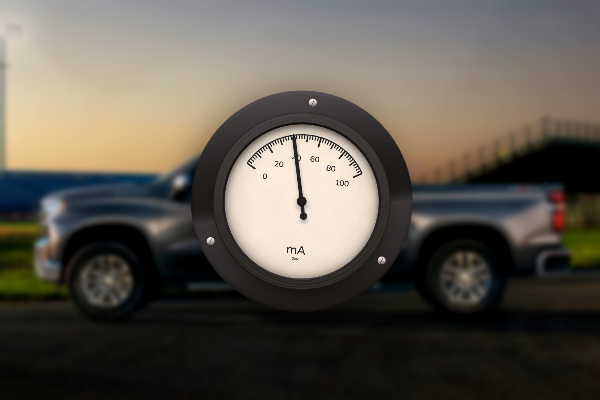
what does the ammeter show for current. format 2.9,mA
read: 40,mA
